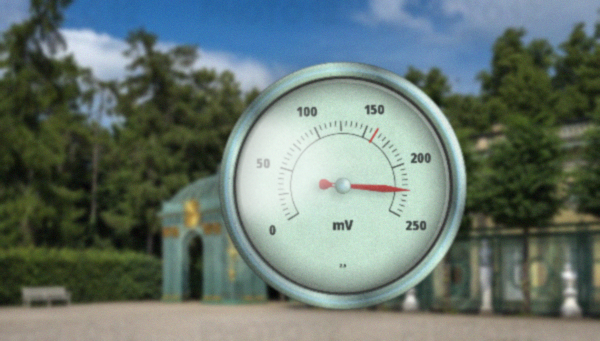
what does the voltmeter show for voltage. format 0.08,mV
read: 225,mV
